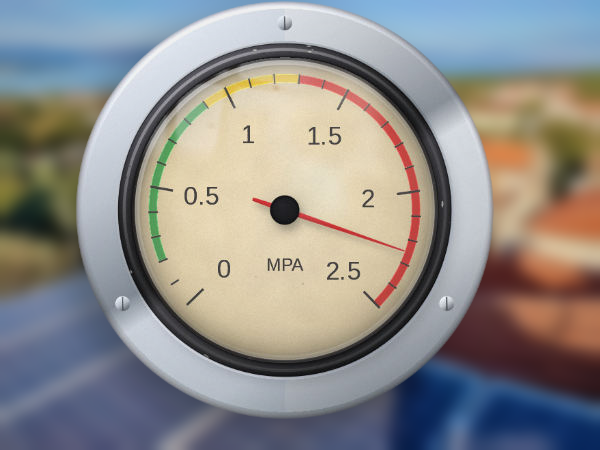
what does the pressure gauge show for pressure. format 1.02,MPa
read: 2.25,MPa
